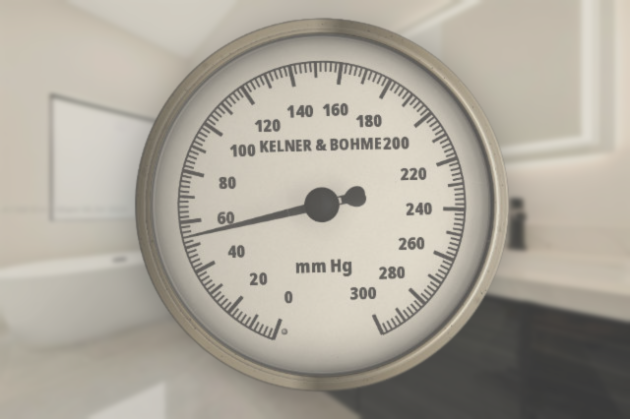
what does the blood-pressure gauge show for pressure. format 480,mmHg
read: 54,mmHg
